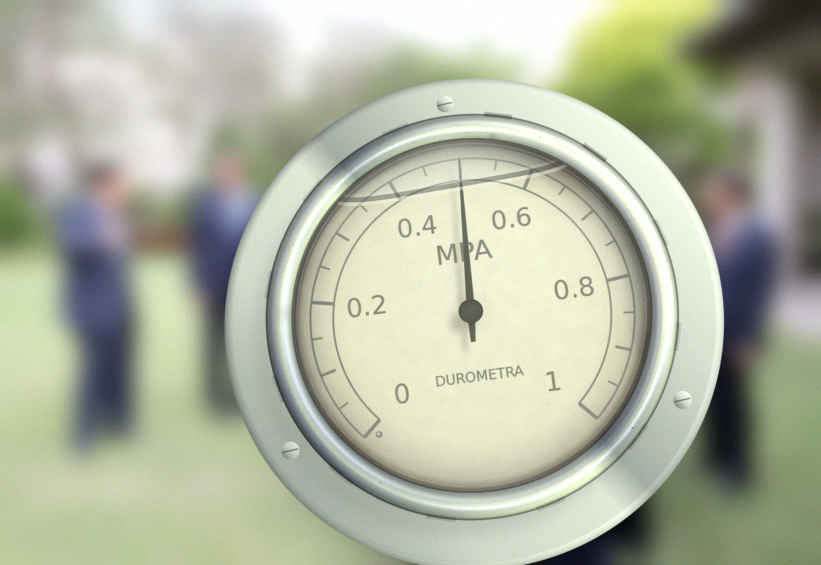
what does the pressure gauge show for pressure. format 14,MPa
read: 0.5,MPa
